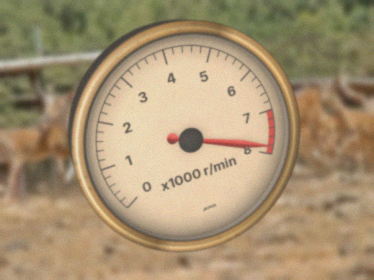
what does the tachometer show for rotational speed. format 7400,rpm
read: 7800,rpm
